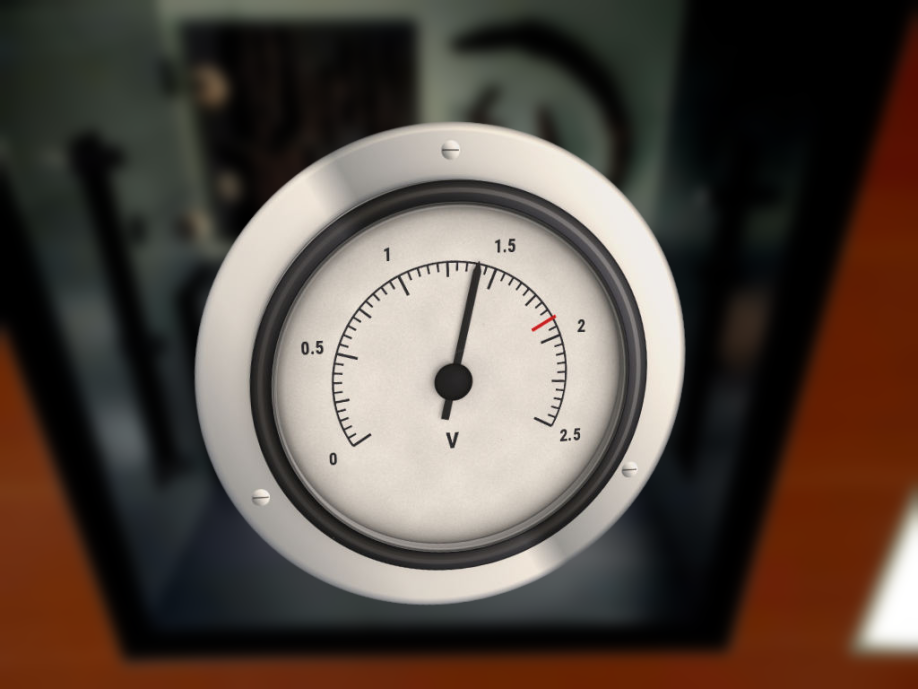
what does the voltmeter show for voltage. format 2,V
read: 1.4,V
